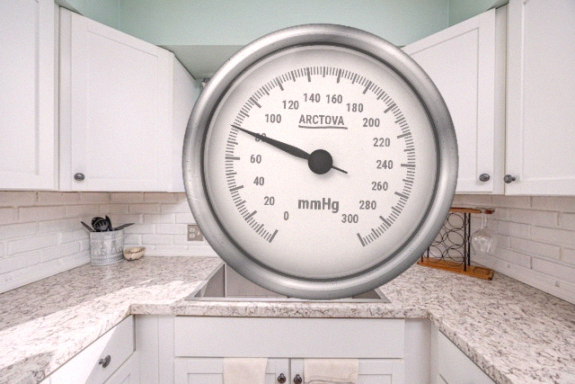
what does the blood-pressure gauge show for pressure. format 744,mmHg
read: 80,mmHg
